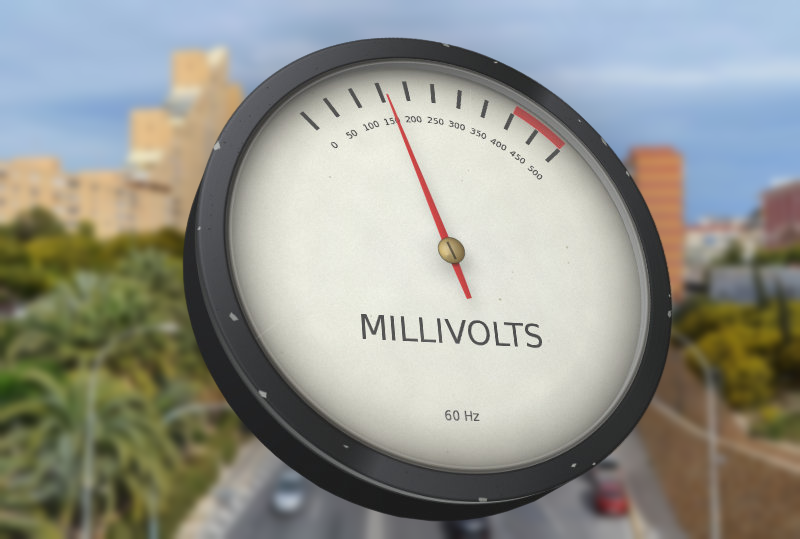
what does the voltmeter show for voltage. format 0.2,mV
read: 150,mV
